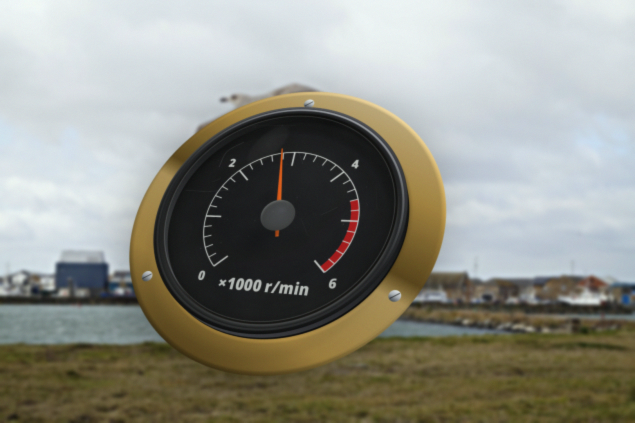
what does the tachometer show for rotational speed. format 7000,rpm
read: 2800,rpm
